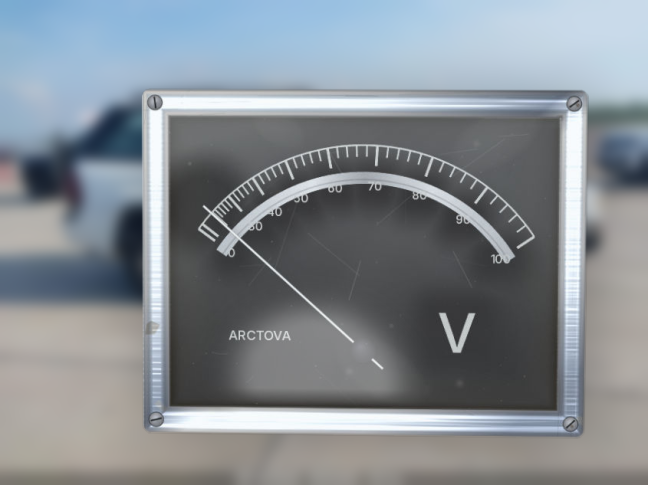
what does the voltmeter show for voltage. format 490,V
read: 20,V
